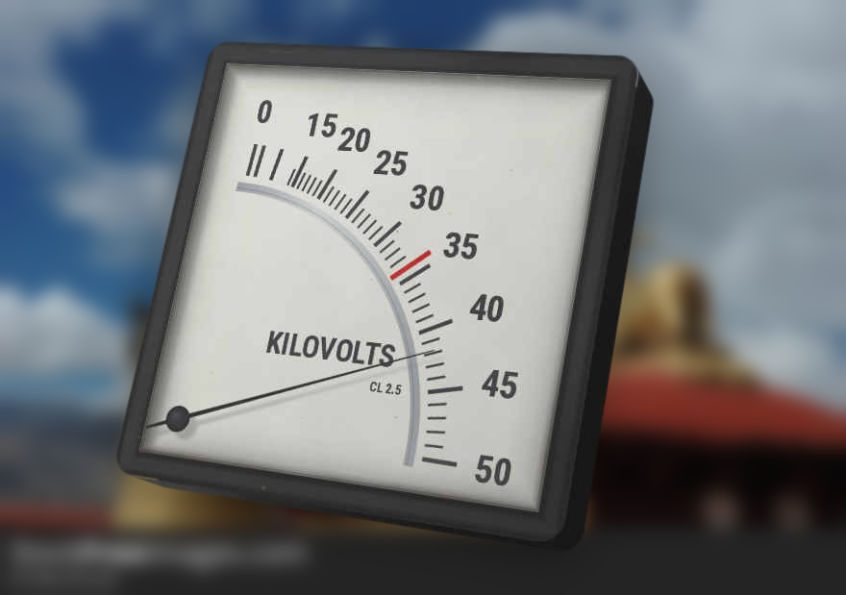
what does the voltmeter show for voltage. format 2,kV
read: 42,kV
